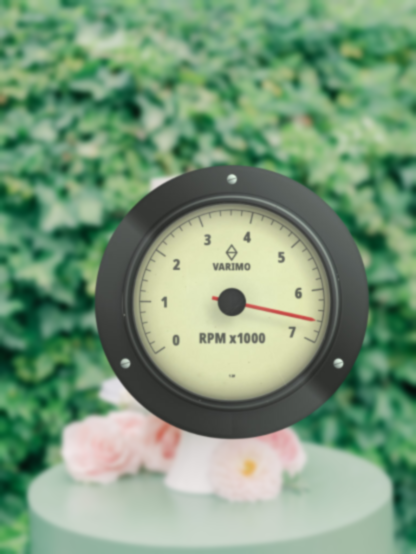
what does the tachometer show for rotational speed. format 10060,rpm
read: 6600,rpm
